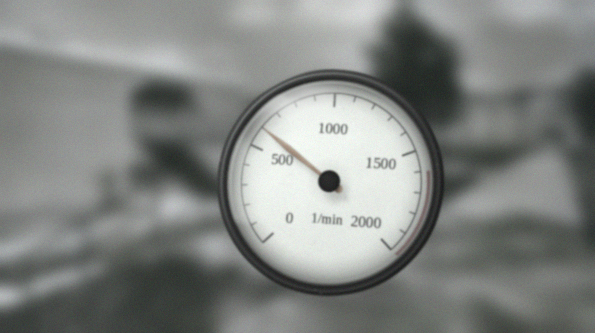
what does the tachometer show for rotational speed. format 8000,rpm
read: 600,rpm
